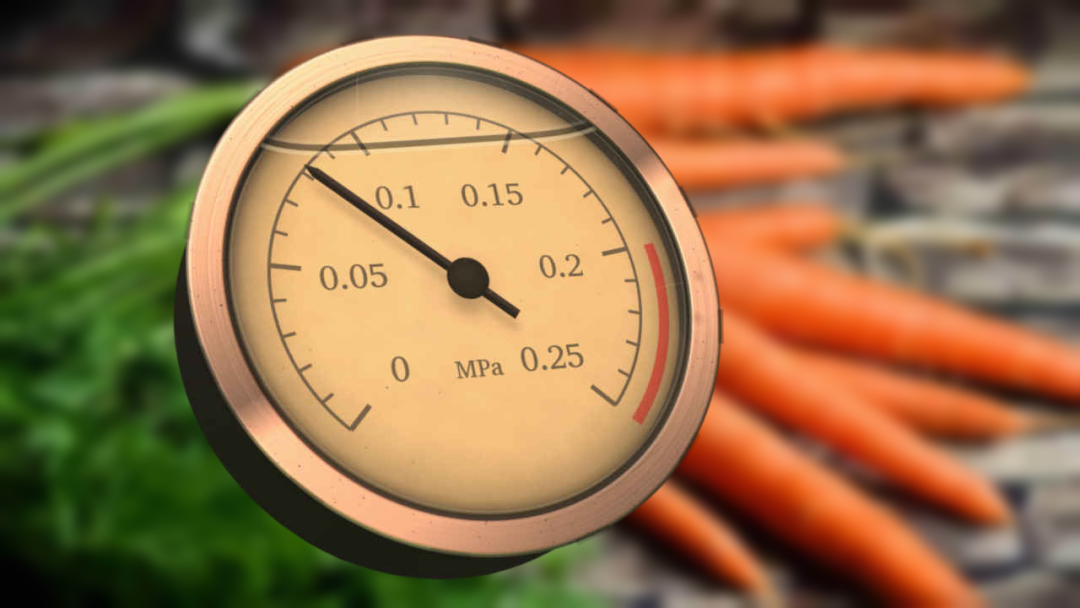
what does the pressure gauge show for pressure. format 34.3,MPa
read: 0.08,MPa
